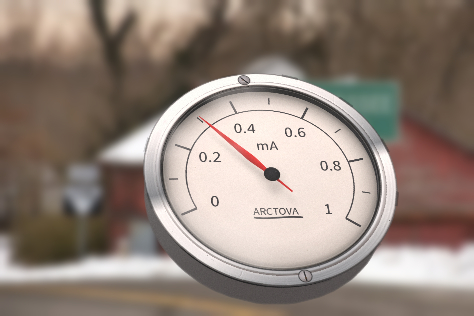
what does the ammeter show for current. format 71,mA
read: 0.3,mA
